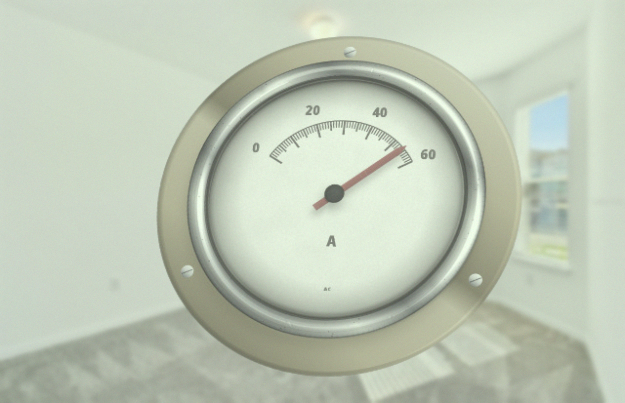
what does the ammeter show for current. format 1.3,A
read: 55,A
